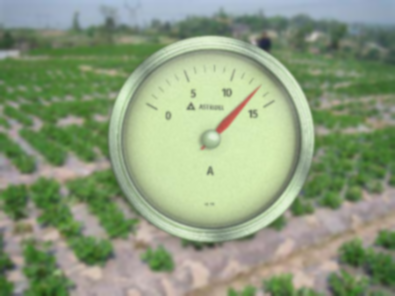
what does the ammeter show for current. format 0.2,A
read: 13,A
